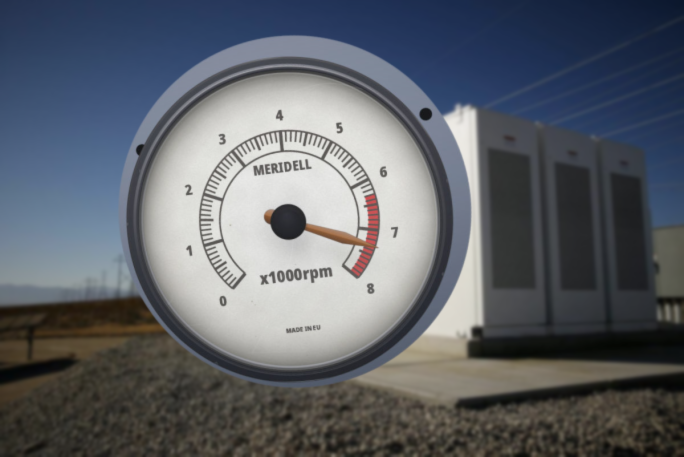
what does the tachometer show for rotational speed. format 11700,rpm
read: 7300,rpm
